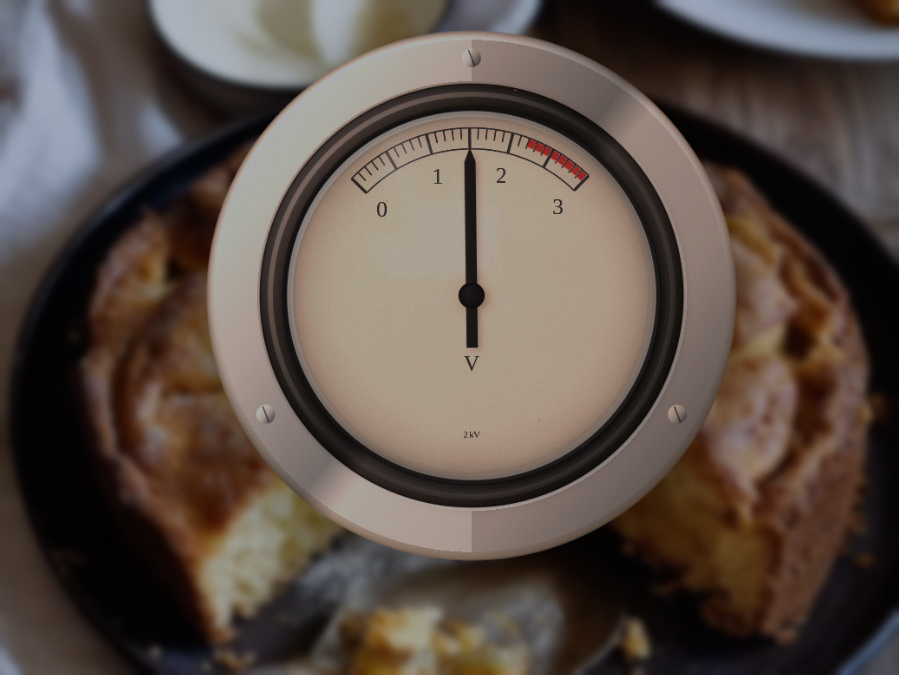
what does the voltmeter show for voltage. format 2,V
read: 1.5,V
